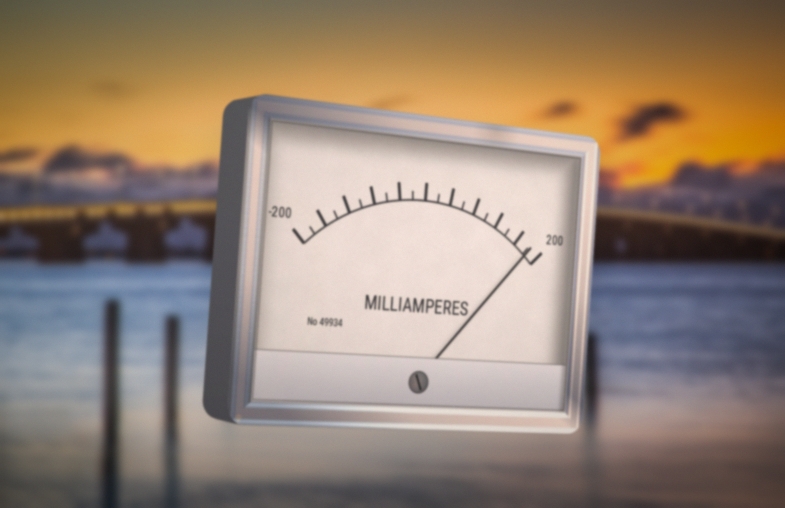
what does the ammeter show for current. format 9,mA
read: 180,mA
